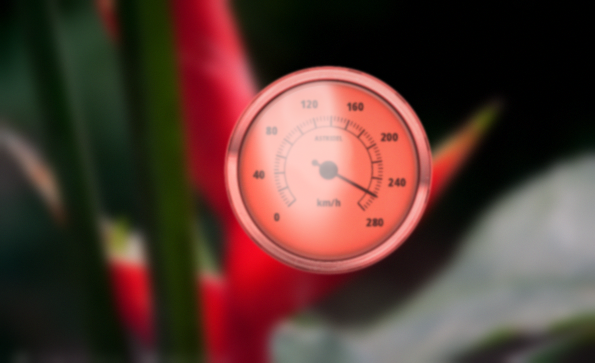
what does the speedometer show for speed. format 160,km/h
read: 260,km/h
